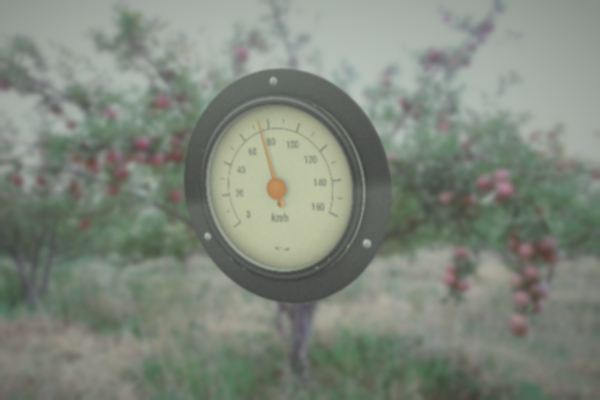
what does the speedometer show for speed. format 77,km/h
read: 75,km/h
